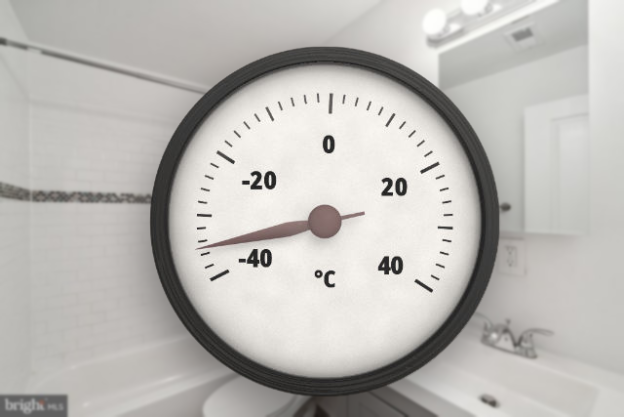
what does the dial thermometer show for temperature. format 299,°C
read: -35,°C
